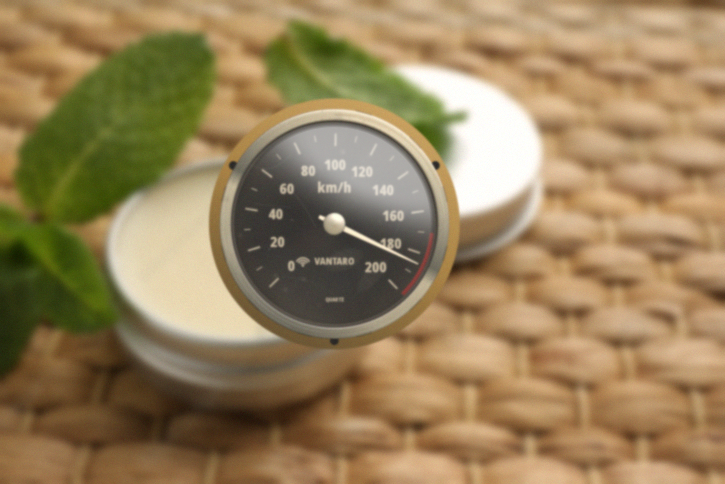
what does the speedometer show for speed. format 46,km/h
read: 185,km/h
